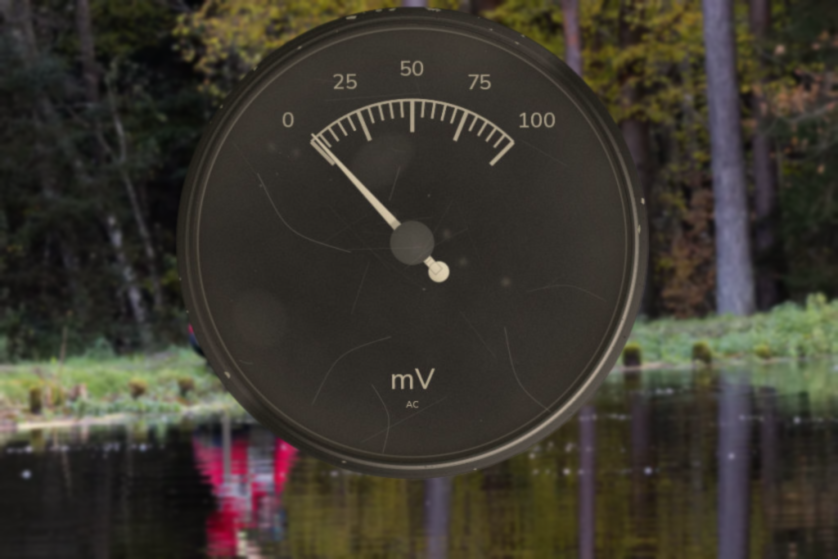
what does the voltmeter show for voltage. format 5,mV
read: 2.5,mV
